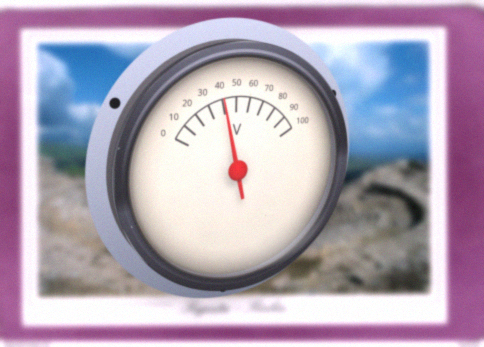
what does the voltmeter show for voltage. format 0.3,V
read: 40,V
